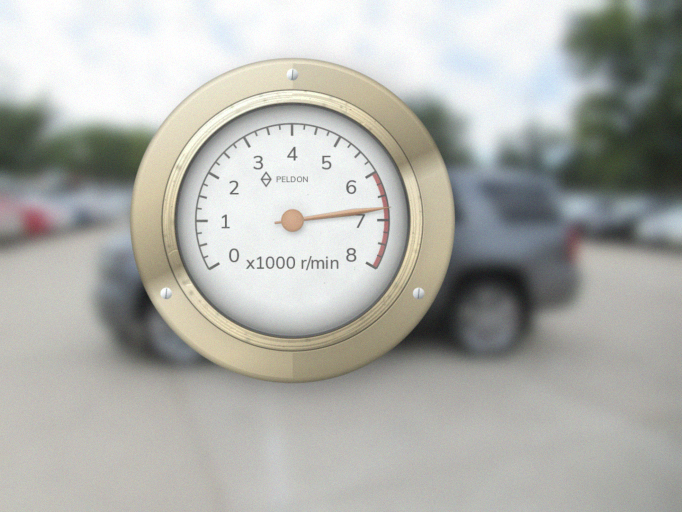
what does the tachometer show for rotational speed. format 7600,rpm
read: 6750,rpm
